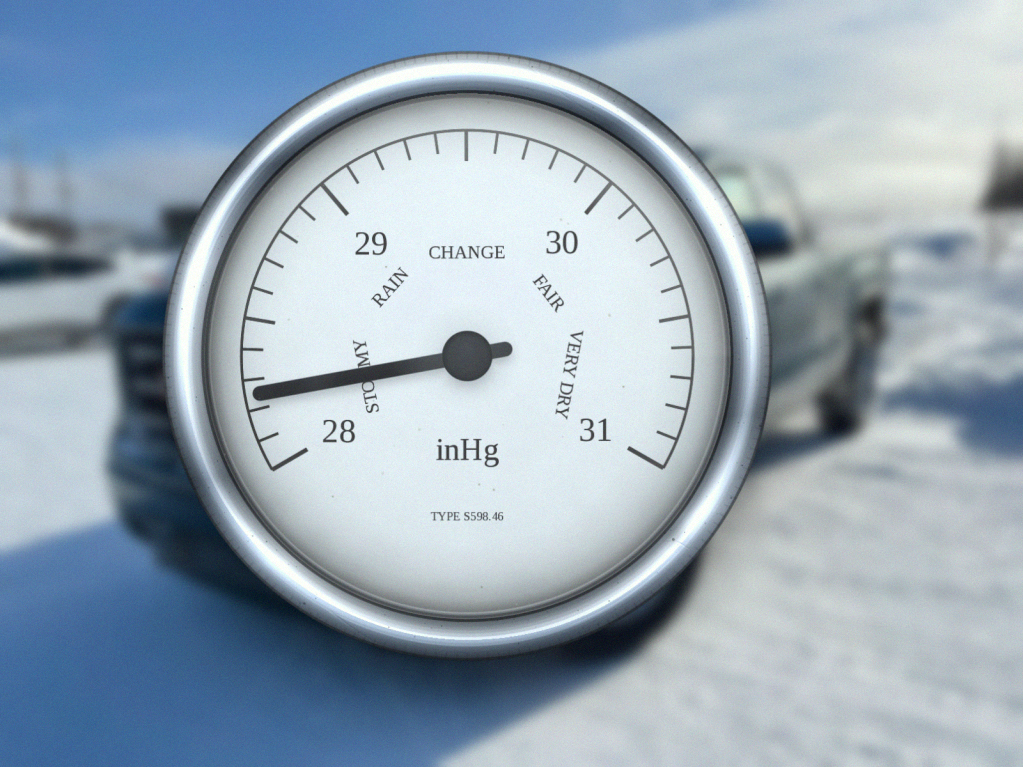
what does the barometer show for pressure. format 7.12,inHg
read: 28.25,inHg
